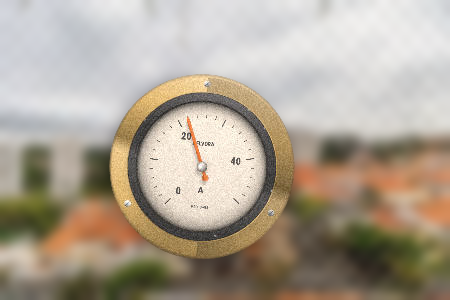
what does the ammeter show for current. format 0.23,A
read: 22,A
